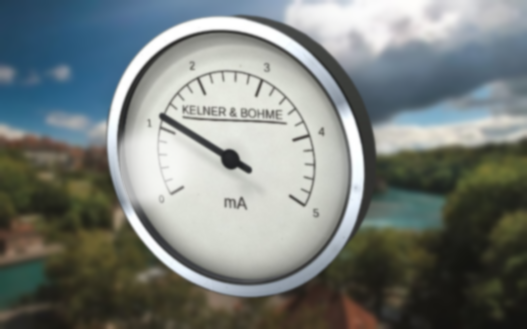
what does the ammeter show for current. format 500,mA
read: 1.2,mA
